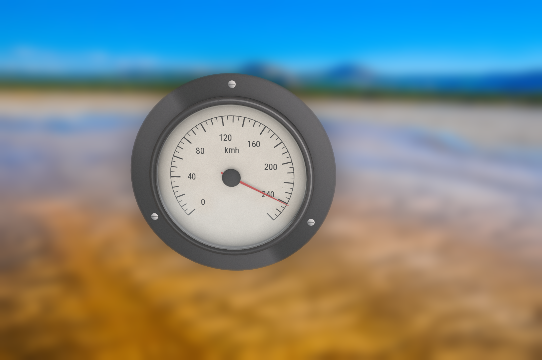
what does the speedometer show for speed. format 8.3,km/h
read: 240,km/h
